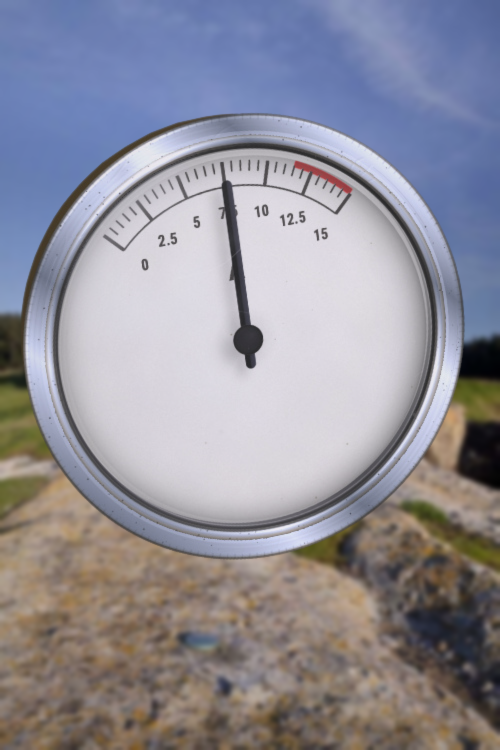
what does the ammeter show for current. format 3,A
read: 7.5,A
